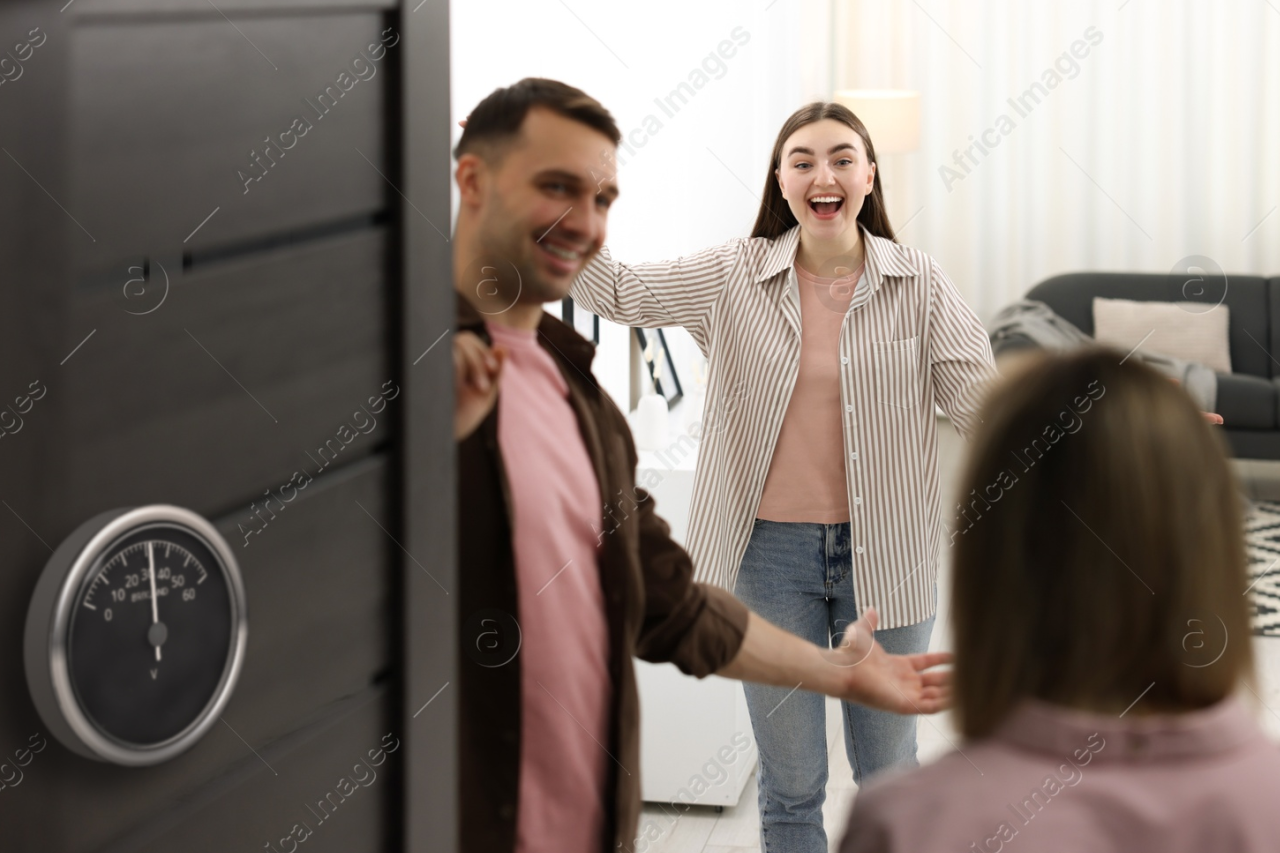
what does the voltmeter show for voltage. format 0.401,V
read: 30,V
